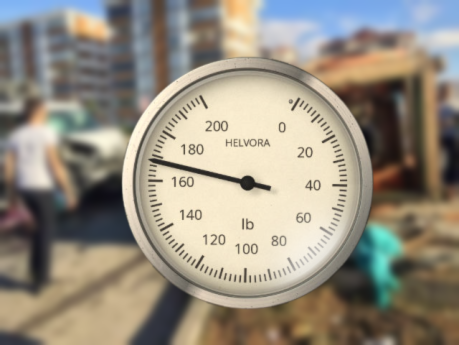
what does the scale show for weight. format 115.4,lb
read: 168,lb
